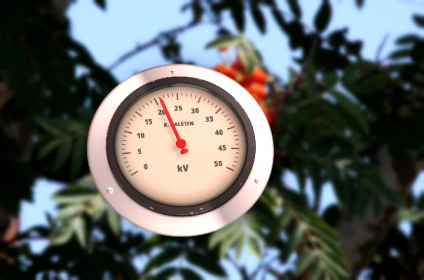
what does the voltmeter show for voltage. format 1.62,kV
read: 21,kV
